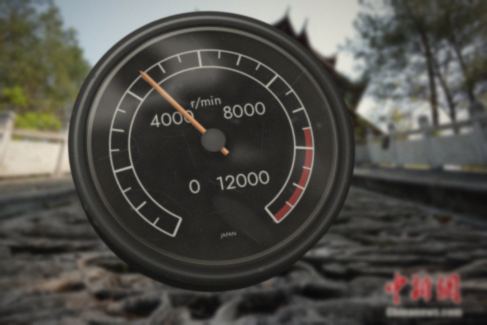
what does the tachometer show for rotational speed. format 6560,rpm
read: 4500,rpm
